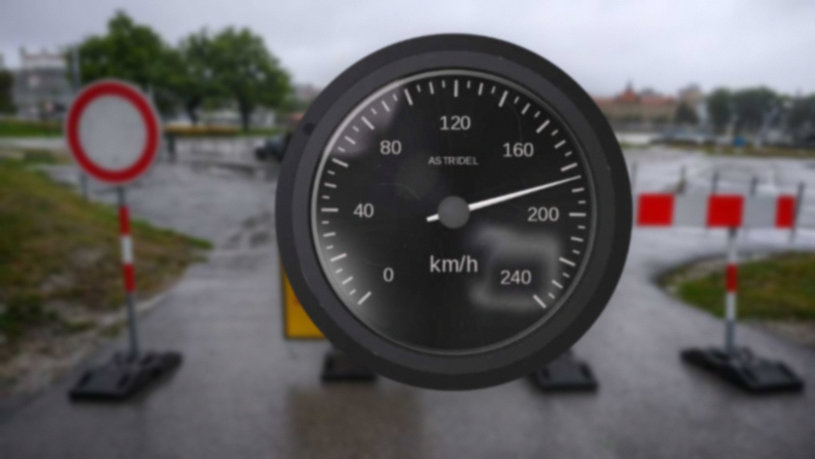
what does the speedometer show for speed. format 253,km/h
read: 185,km/h
